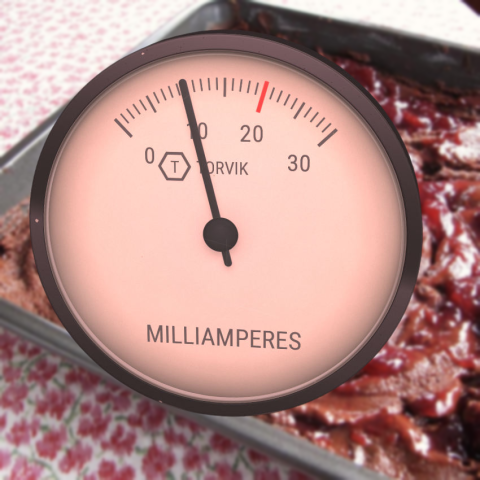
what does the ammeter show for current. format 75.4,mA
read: 10,mA
